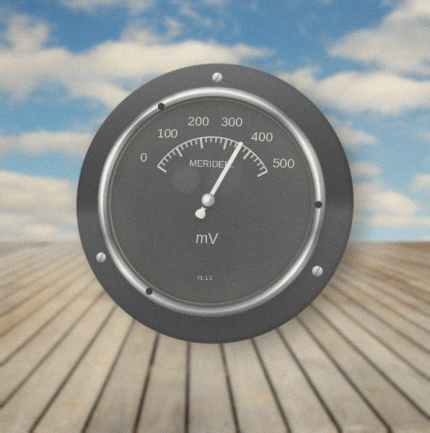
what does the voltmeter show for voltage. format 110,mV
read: 360,mV
